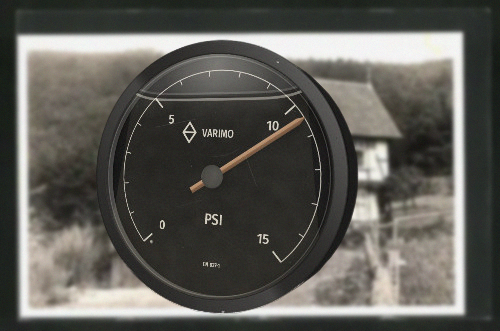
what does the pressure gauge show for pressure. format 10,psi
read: 10.5,psi
